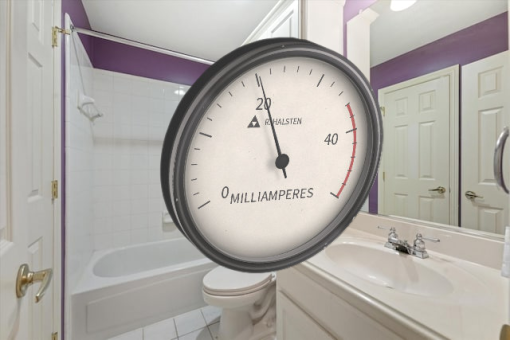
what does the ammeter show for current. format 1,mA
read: 20,mA
